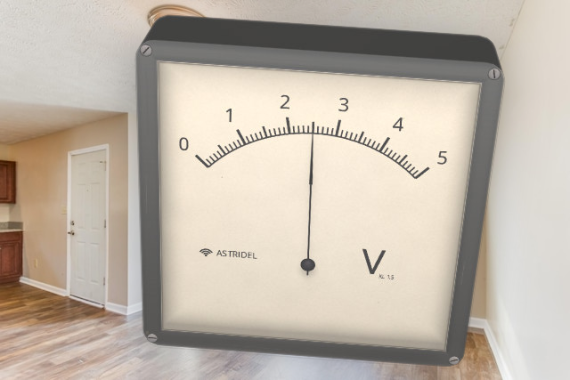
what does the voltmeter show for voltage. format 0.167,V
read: 2.5,V
